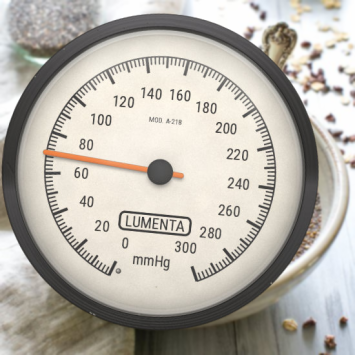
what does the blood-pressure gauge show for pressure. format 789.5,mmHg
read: 70,mmHg
